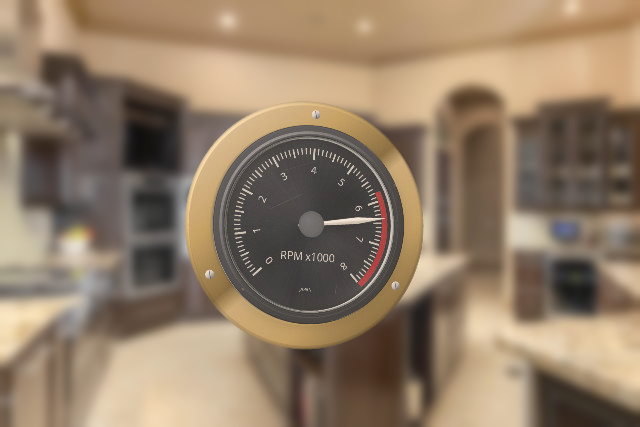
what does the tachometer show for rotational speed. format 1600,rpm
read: 6400,rpm
